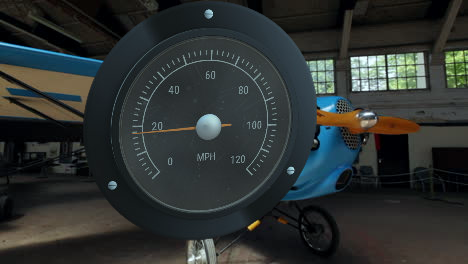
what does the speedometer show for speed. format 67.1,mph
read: 18,mph
